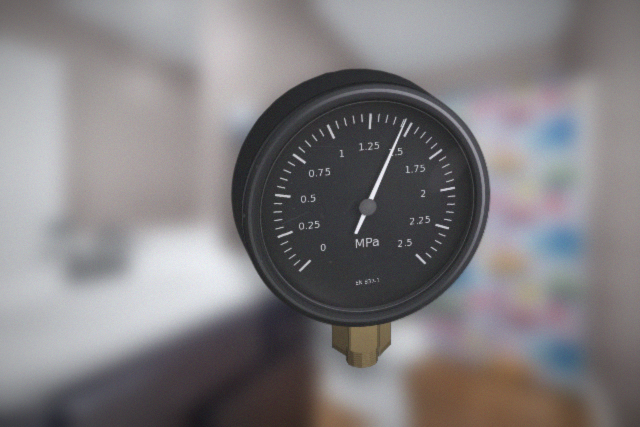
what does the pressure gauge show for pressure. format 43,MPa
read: 1.45,MPa
